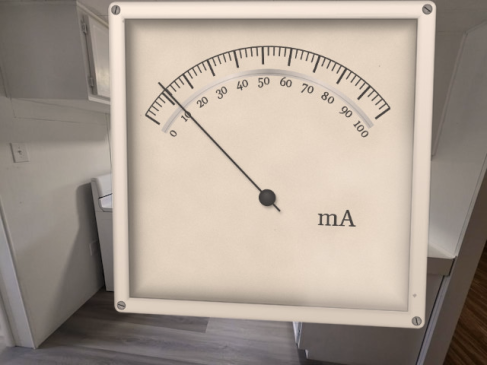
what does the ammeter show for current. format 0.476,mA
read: 12,mA
